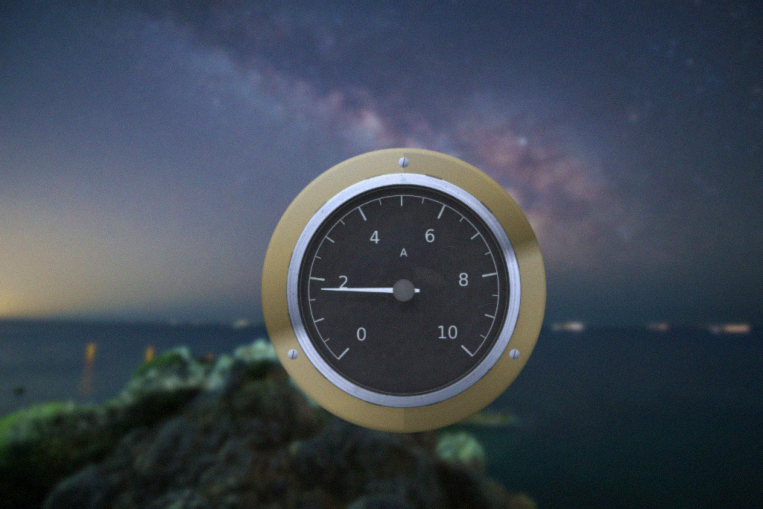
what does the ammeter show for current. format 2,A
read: 1.75,A
